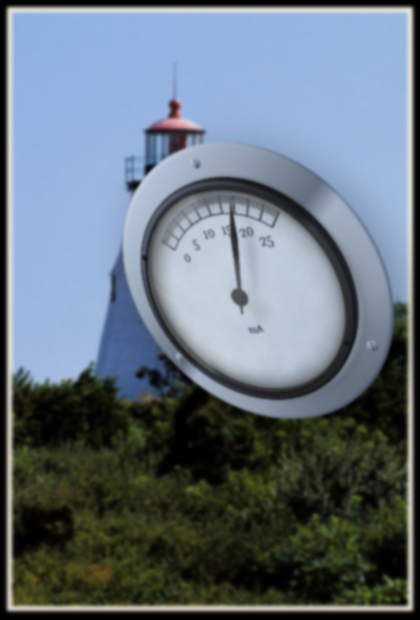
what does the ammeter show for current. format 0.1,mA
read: 17.5,mA
